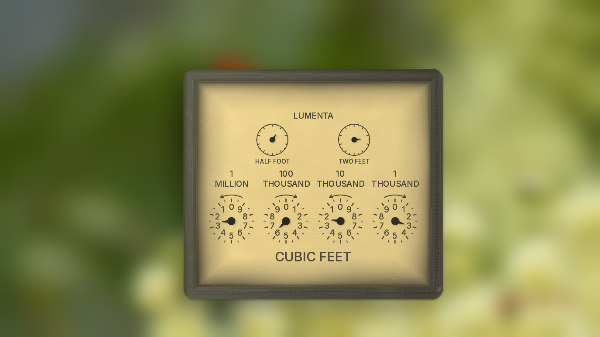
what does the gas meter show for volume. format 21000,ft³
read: 262300,ft³
